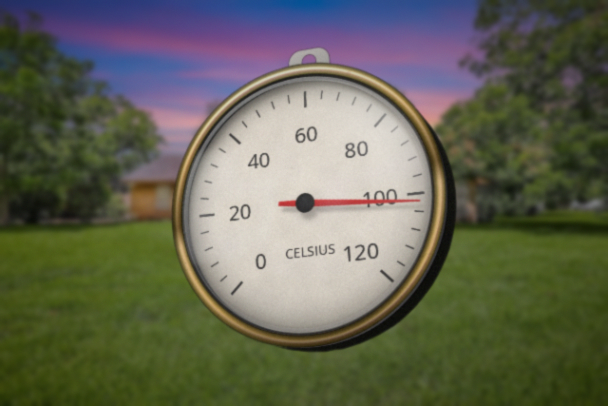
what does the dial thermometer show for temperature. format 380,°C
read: 102,°C
